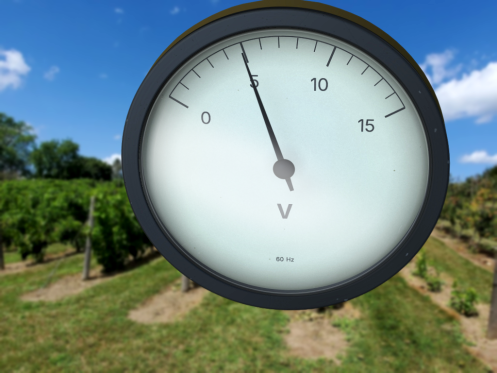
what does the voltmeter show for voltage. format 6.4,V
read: 5,V
